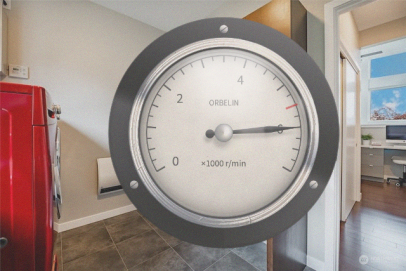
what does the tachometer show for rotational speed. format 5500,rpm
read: 6000,rpm
